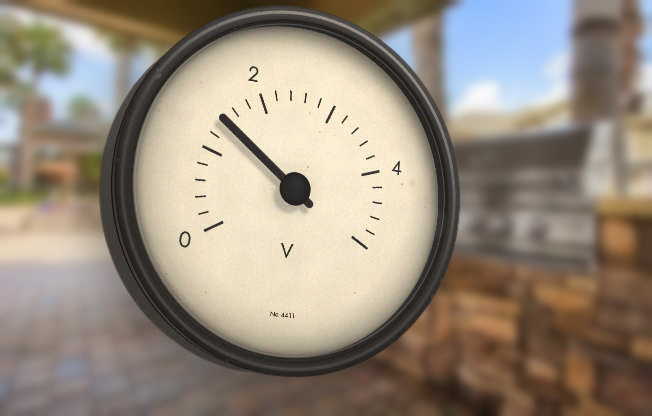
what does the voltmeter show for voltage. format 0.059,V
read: 1.4,V
